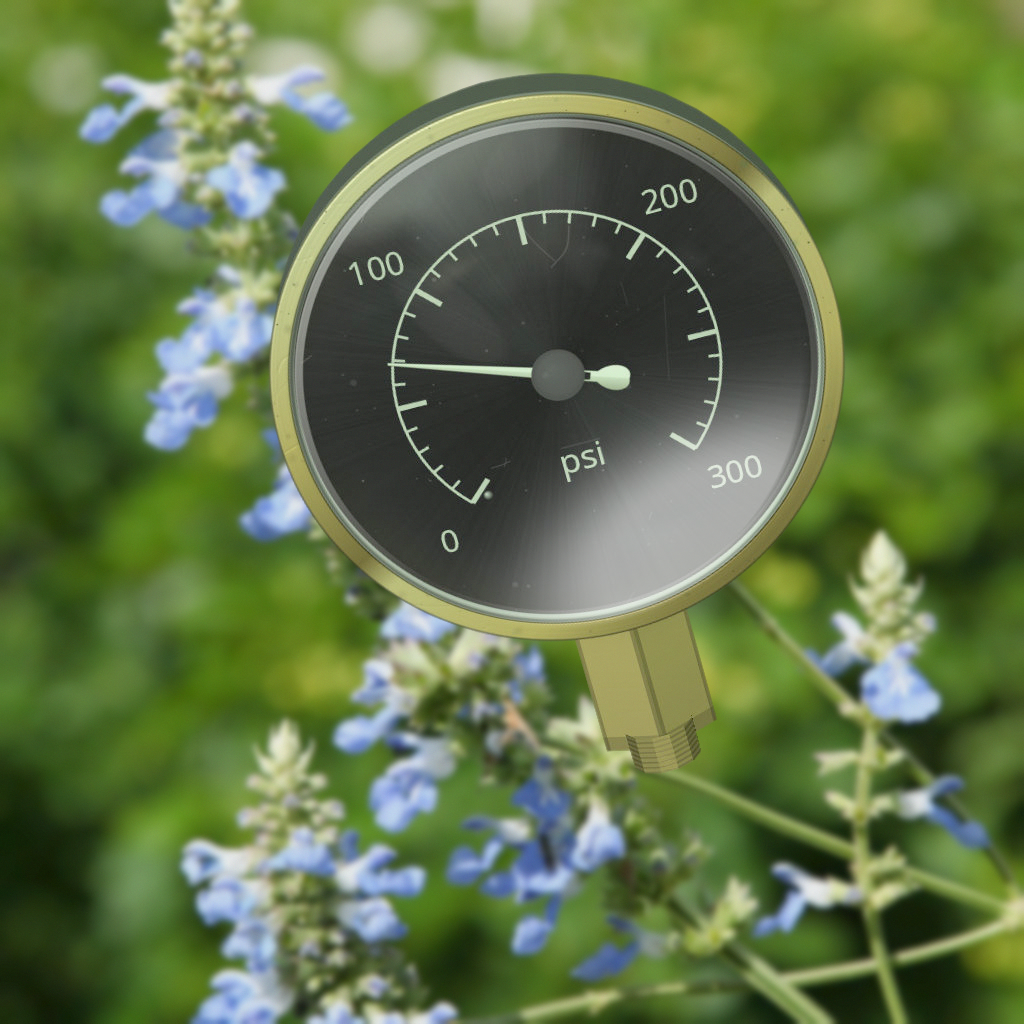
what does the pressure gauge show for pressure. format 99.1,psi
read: 70,psi
